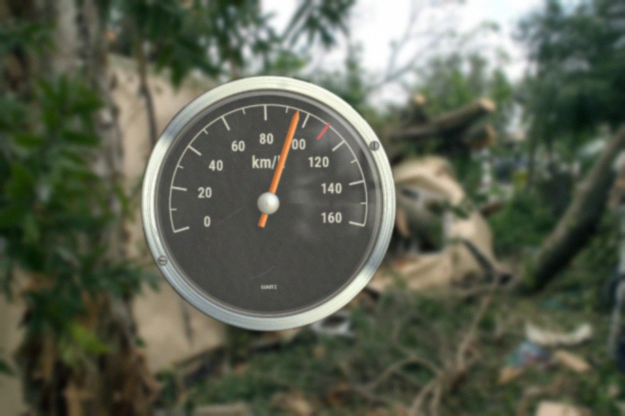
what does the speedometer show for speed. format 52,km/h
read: 95,km/h
